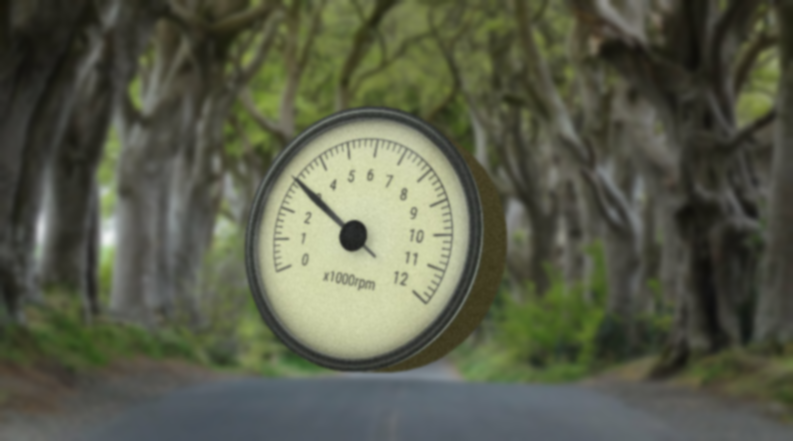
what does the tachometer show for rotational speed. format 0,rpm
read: 3000,rpm
